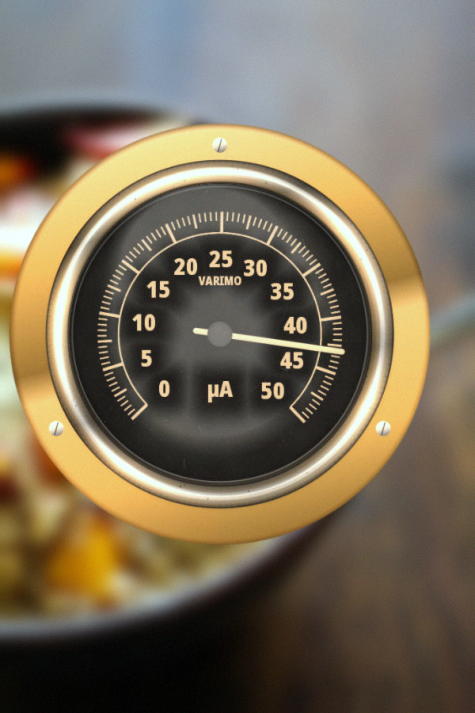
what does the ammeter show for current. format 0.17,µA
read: 43,µA
